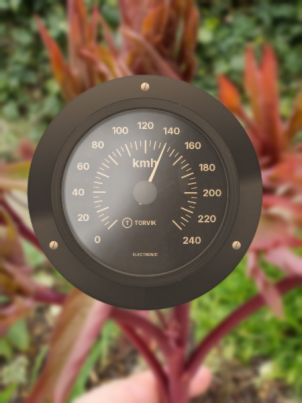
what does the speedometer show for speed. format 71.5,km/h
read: 140,km/h
